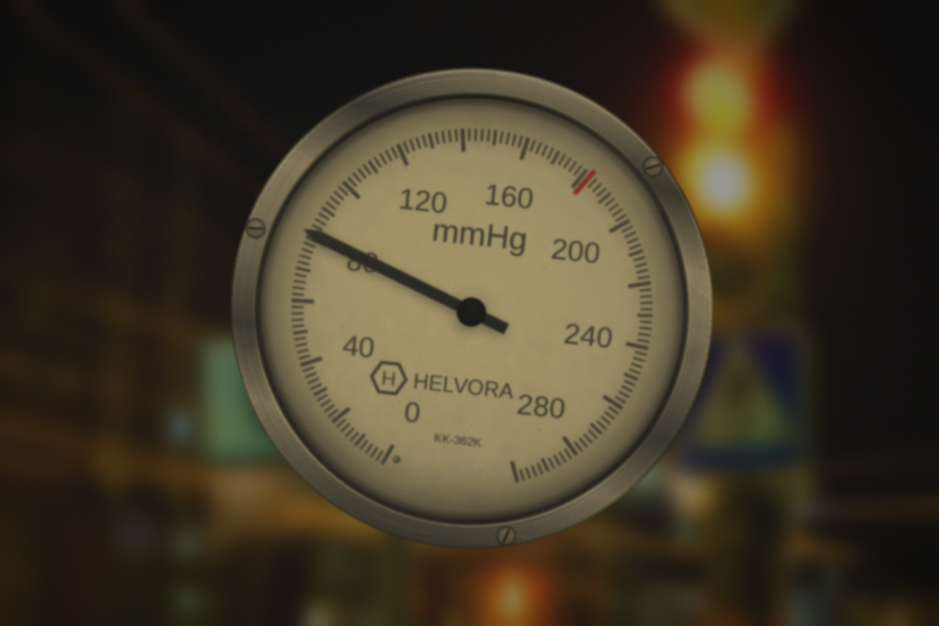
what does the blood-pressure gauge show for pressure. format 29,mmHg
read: 82,mmHg
